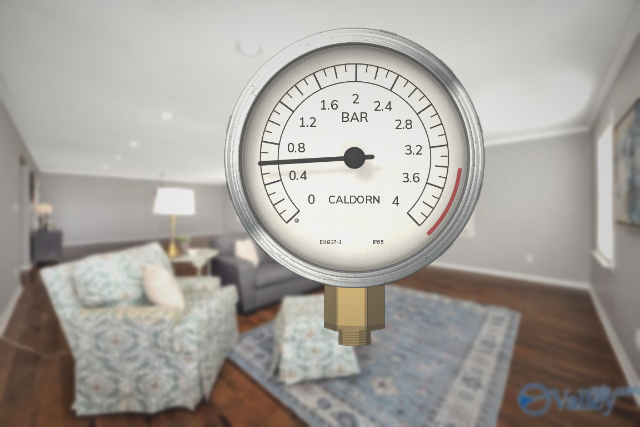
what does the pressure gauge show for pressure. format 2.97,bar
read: 0.6,bar
